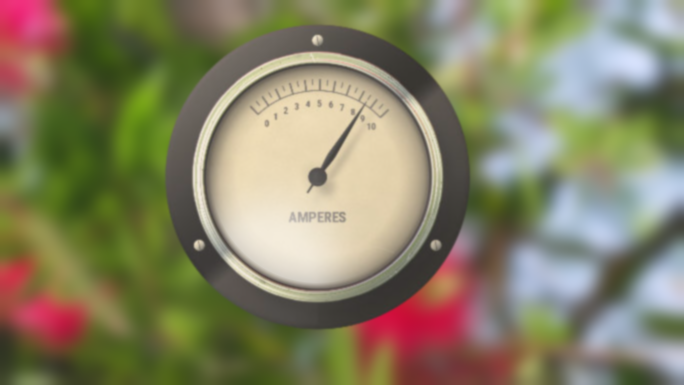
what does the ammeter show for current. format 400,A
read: 8.5,A
